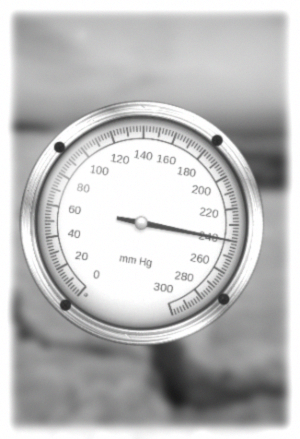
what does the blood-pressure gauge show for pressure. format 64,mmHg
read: 240,mmHg
